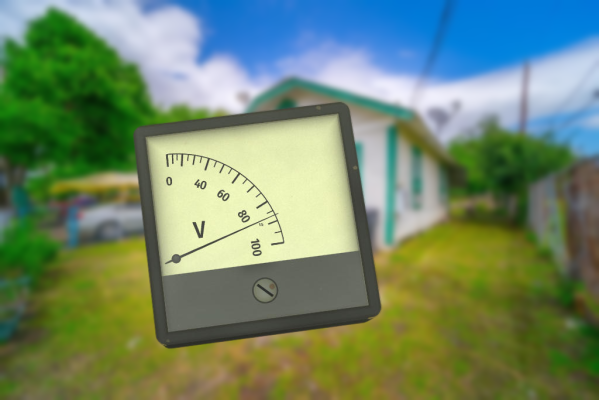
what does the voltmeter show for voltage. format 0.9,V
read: 87.5,V
